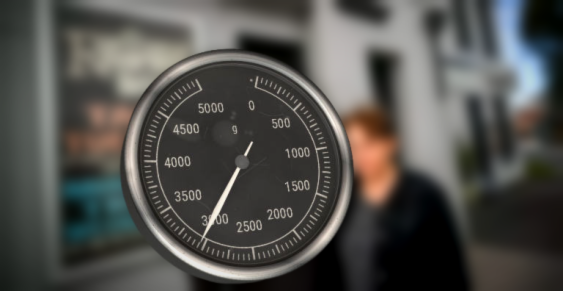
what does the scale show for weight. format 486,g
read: 3050,g
